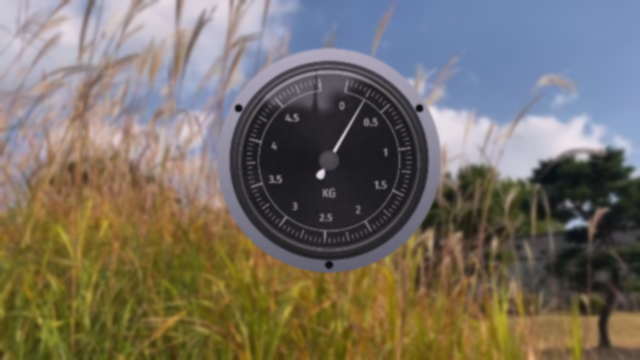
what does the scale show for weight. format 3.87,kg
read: 0.25,kg
